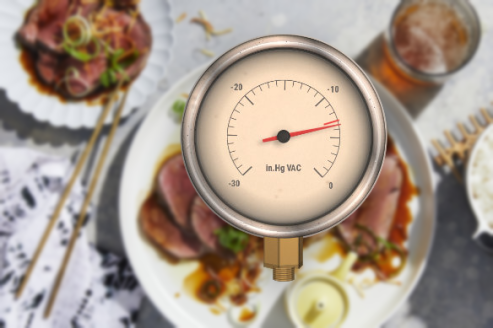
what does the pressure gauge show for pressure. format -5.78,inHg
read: -6.5,inHg
